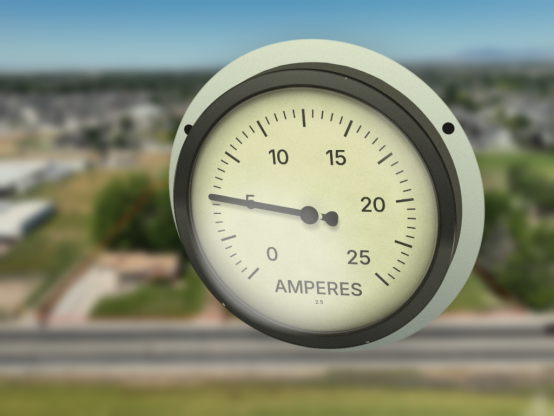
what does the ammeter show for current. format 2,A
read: 5,A
